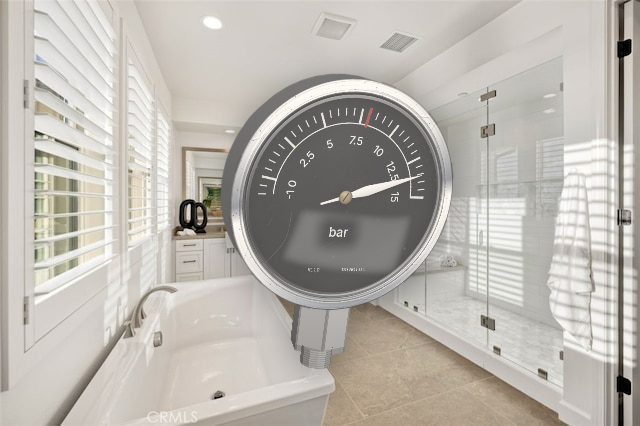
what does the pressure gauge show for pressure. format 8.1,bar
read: 13.5,bar
